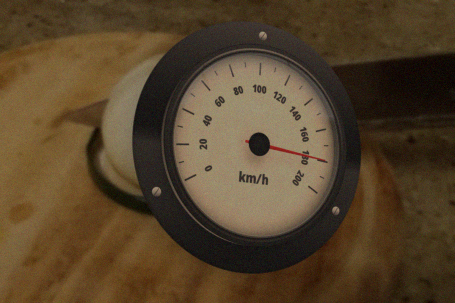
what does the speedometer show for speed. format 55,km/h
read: 180,km/h
